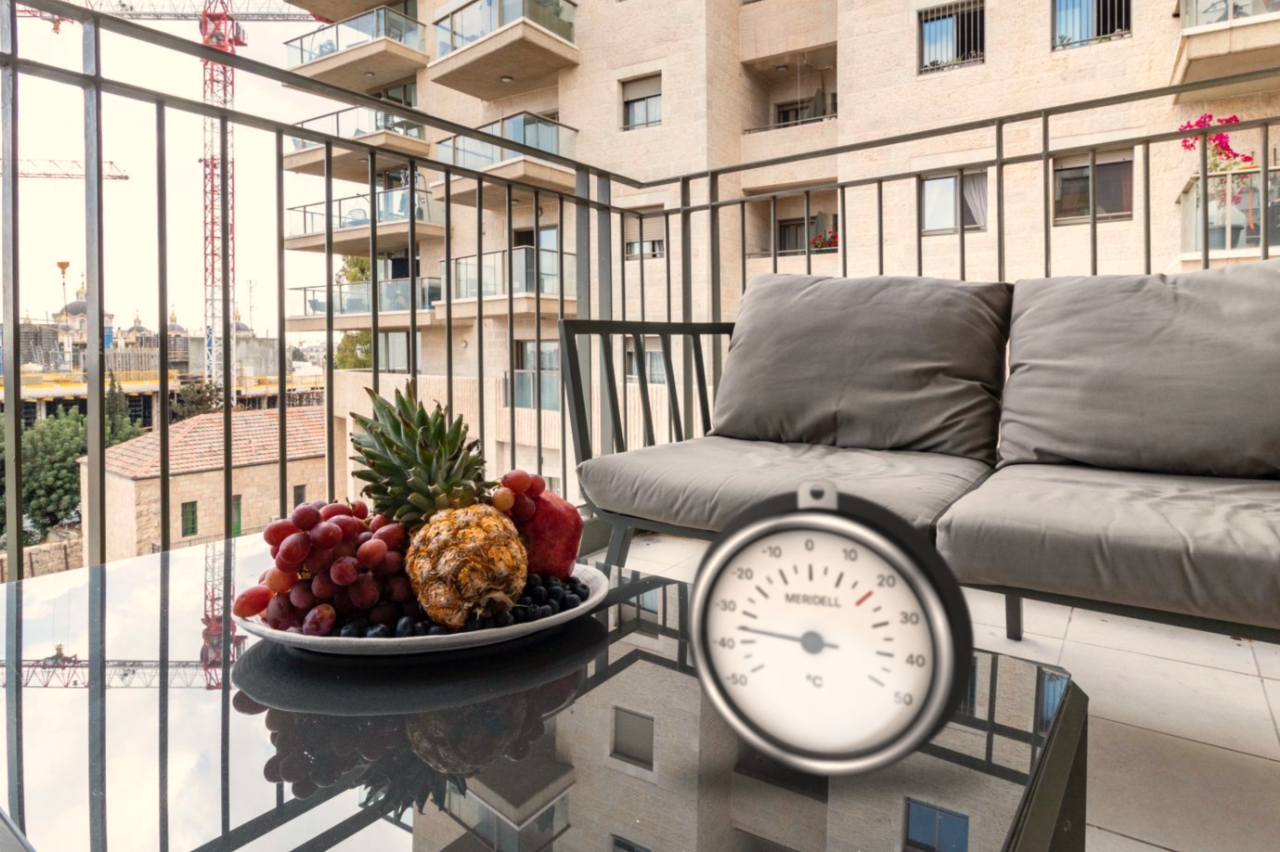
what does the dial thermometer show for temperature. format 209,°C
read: -35,°C
